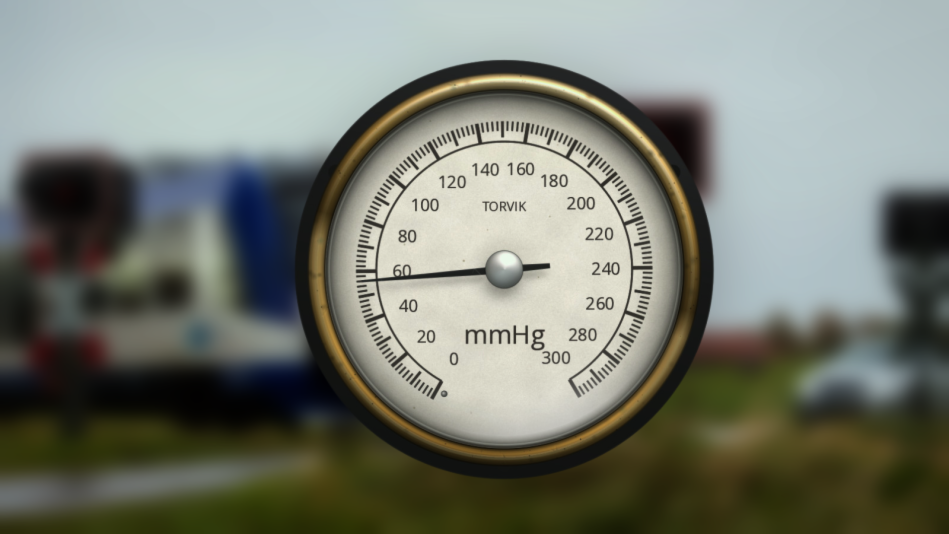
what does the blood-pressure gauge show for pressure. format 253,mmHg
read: 56,mmHg
